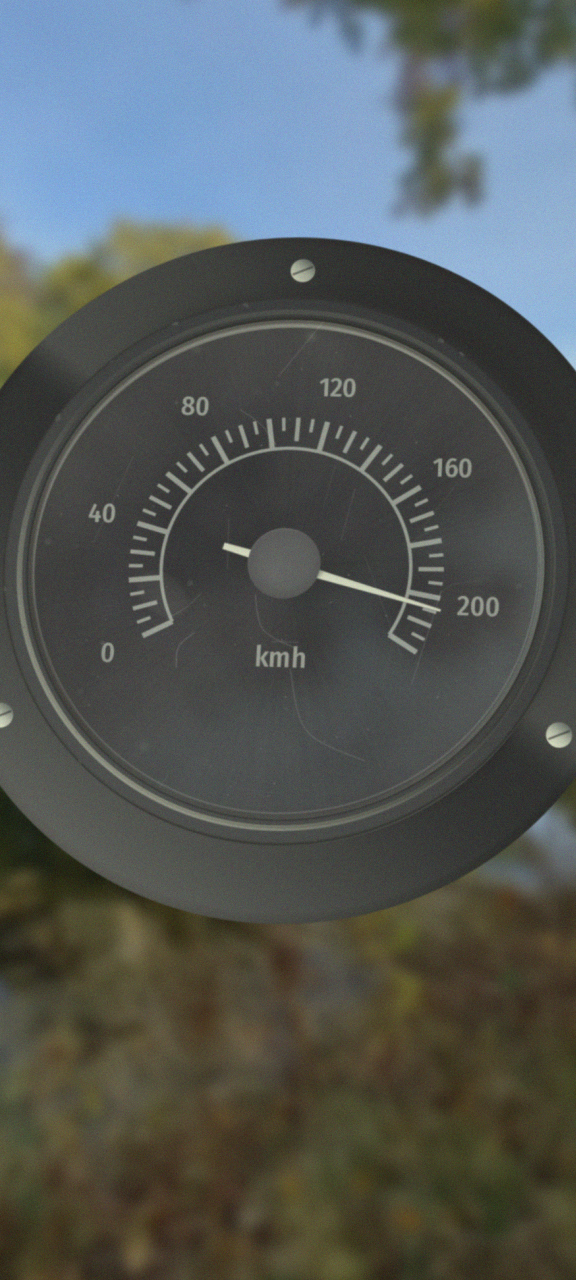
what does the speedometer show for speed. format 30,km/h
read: 205,km/h
